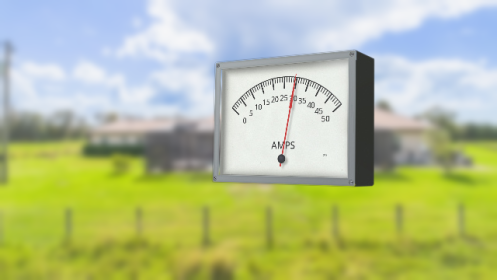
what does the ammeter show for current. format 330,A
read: 30,A
